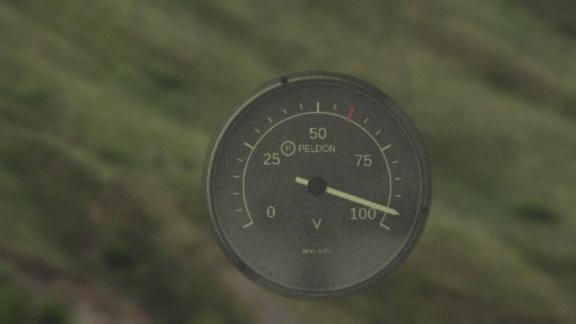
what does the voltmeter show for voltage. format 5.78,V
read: 95,V
